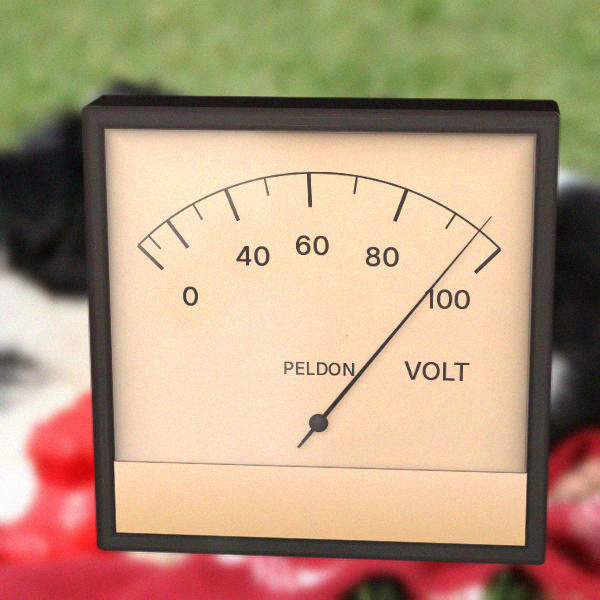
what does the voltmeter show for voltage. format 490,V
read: 95,V
